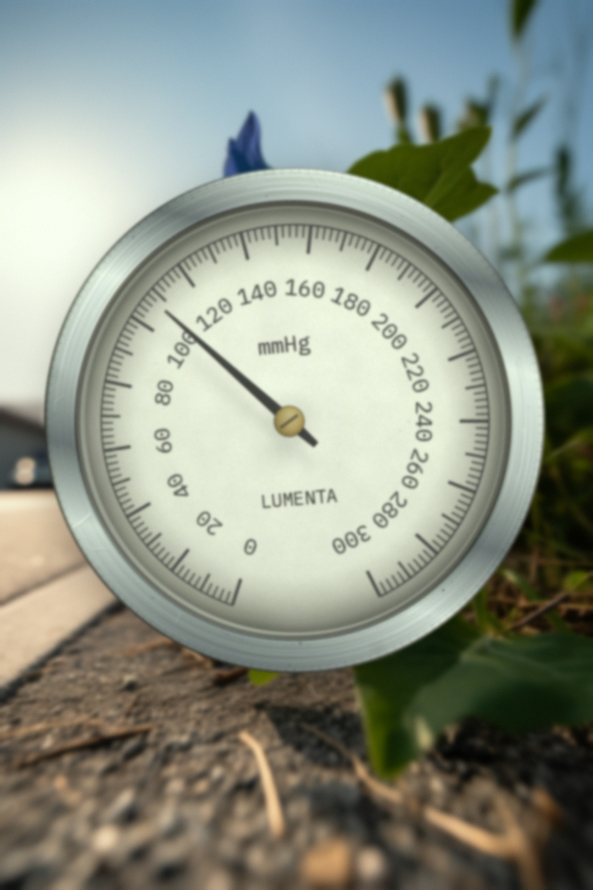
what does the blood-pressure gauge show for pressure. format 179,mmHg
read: 108,mmHg
